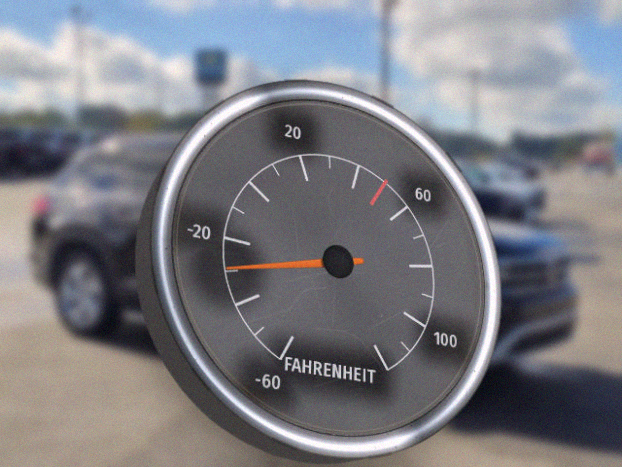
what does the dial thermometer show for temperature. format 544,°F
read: -30,°F
